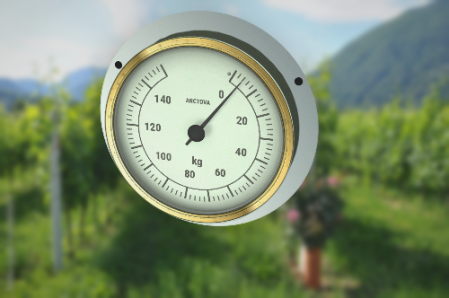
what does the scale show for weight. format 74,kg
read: 4,kg
